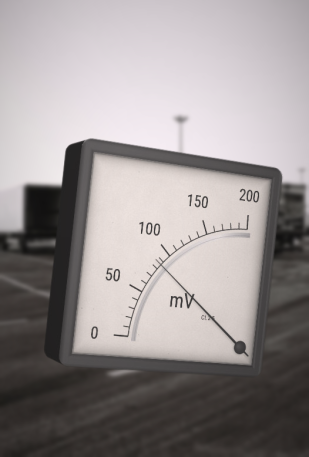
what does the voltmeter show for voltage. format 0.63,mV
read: 85,mV
